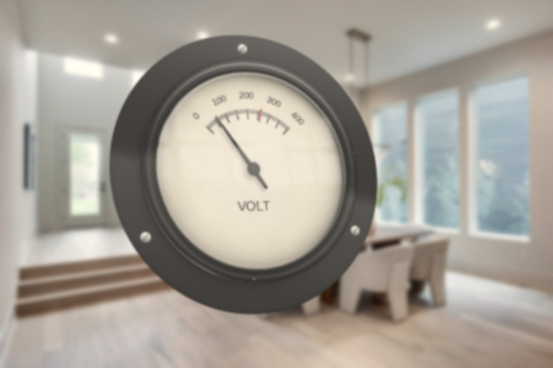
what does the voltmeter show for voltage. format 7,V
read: 50,V
